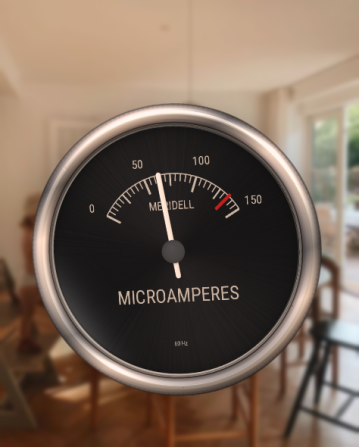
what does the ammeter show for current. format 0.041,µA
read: 65,µA
